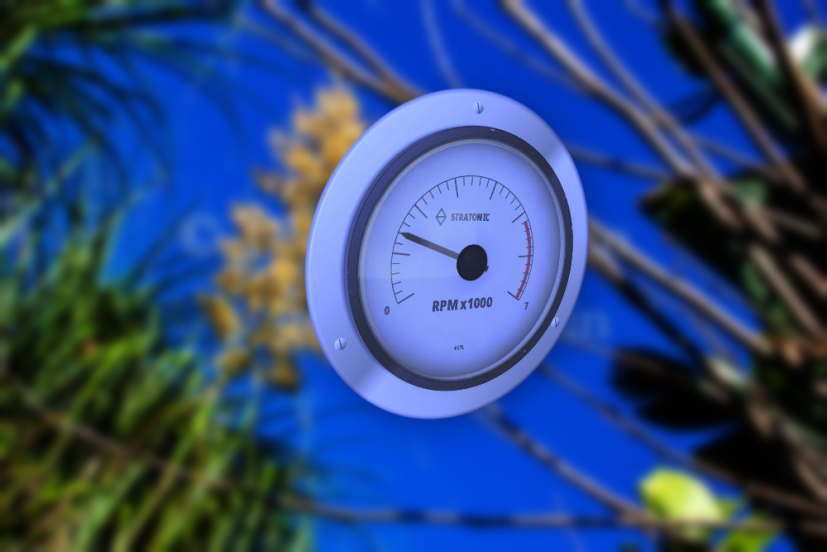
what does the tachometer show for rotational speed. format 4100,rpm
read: 1400,rpm
